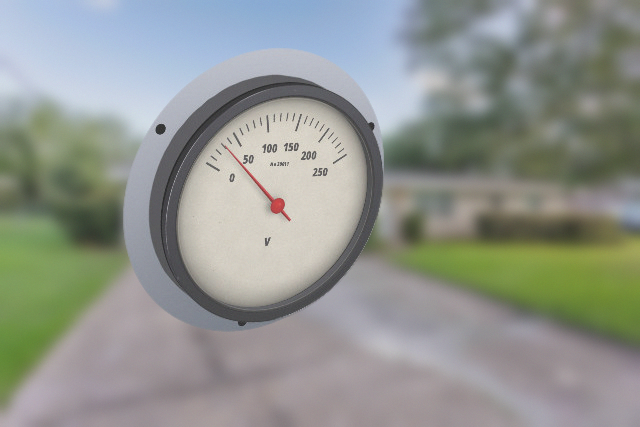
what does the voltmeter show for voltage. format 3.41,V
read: 30,V
